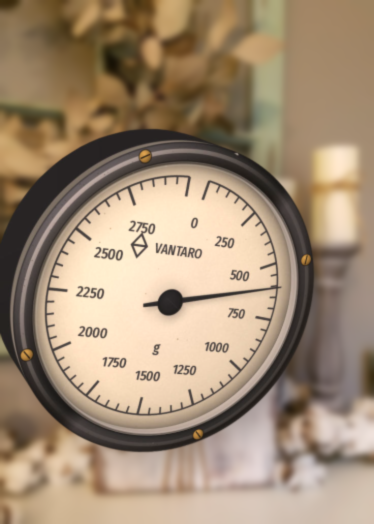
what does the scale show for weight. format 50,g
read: 600,g
